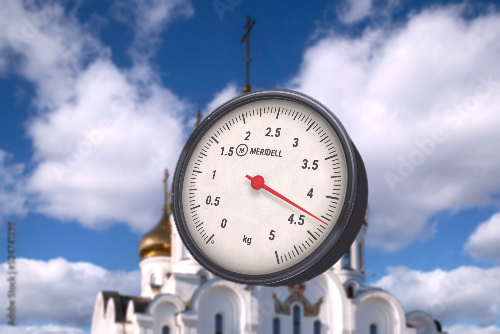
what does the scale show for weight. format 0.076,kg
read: 4.3,kg
